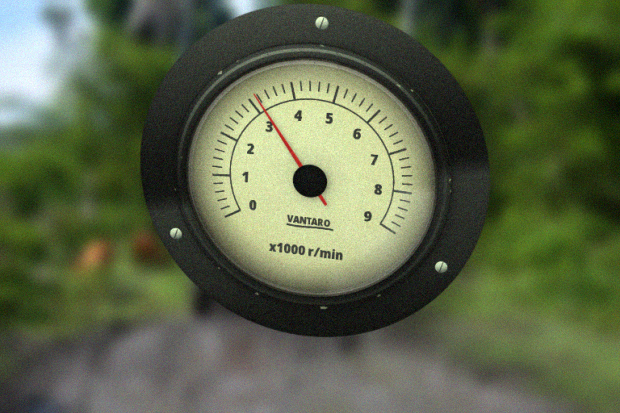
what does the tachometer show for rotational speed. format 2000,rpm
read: 3200,rpm
